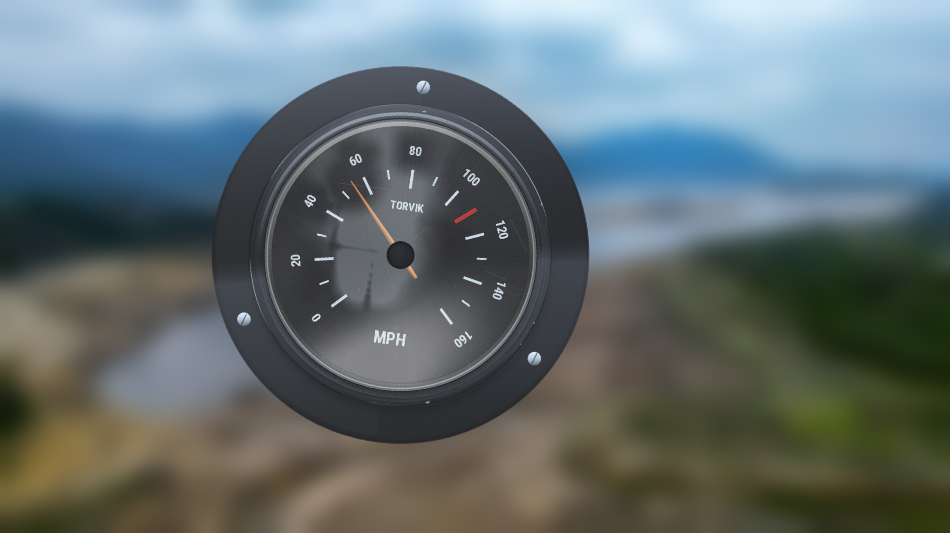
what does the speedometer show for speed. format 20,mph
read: 55,mph
